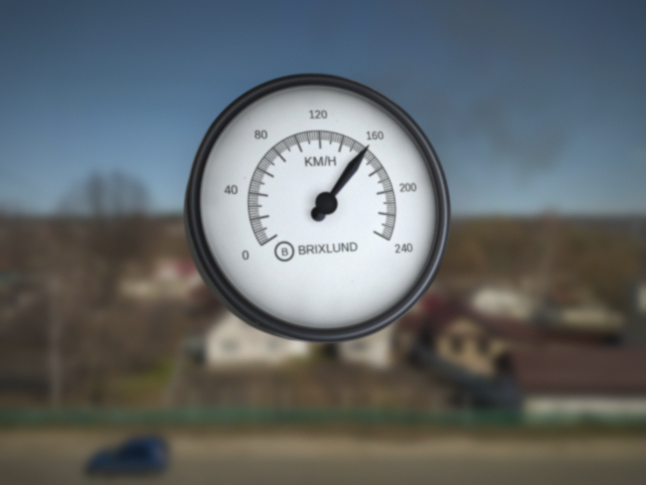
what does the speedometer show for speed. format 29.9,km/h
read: 160,km/h
